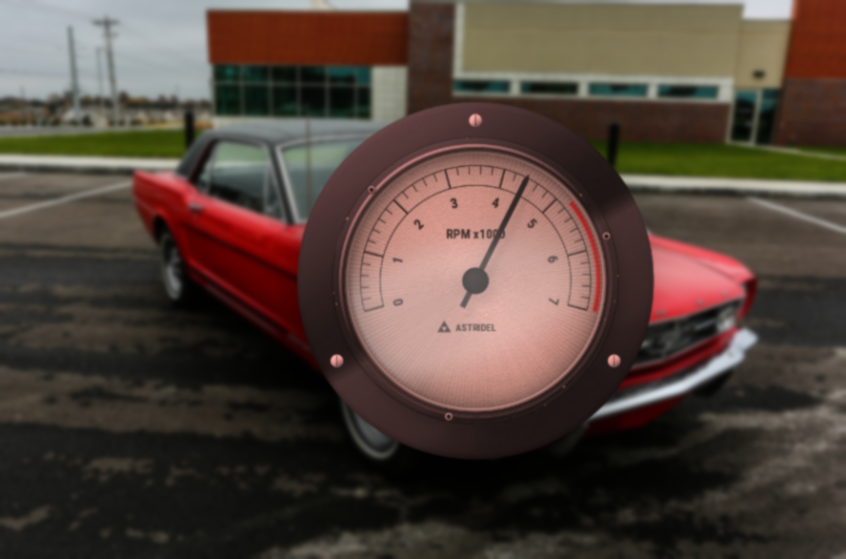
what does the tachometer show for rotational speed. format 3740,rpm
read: 4400,rpm
